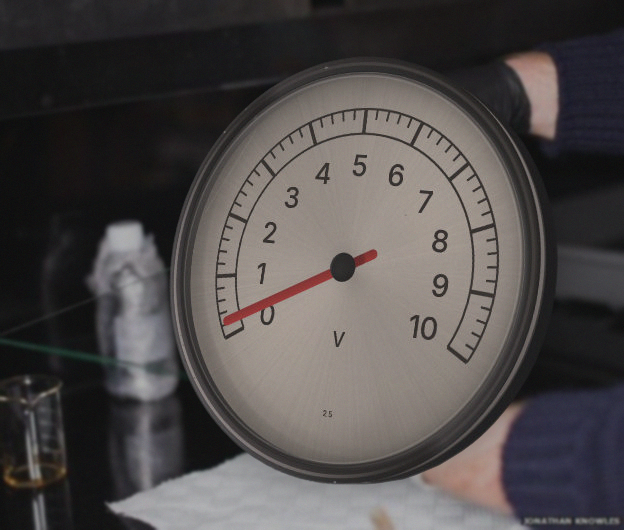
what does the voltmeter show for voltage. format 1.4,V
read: 0.2,V
